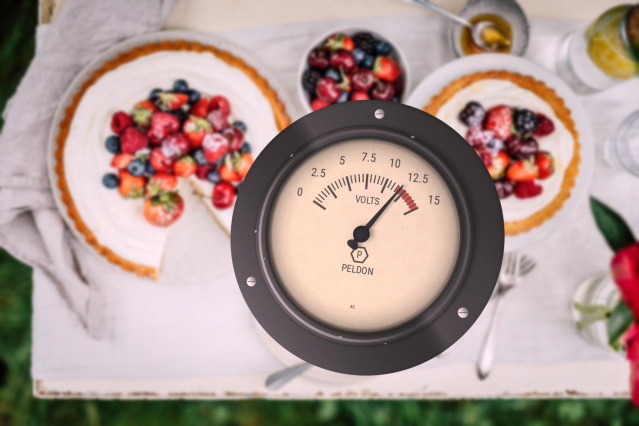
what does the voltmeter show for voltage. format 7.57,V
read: 12,V
